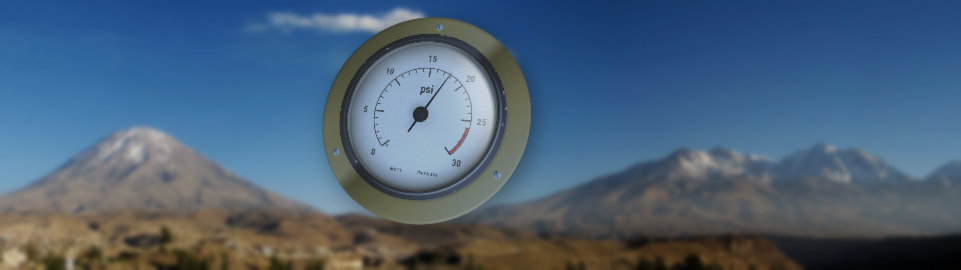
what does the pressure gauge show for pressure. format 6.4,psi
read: 18,psi
